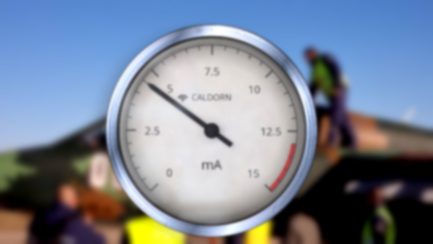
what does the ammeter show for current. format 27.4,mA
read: 4.5,mA
